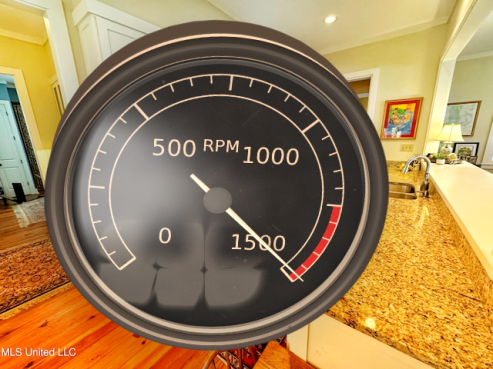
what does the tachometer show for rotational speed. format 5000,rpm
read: 1475,rpm
